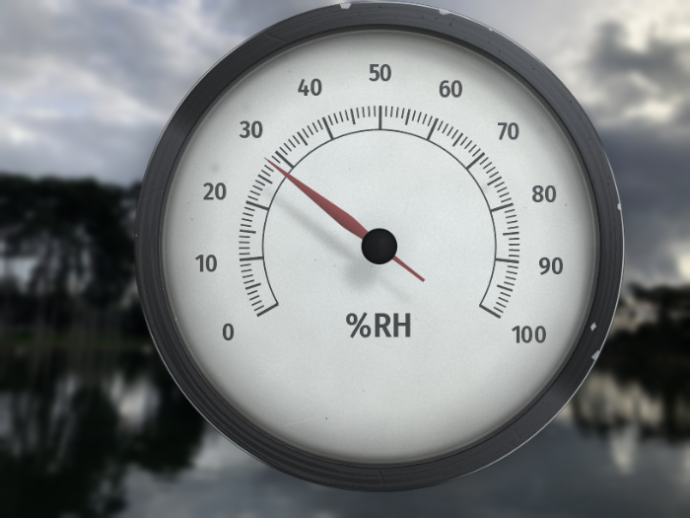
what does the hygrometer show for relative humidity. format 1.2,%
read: 28,%
